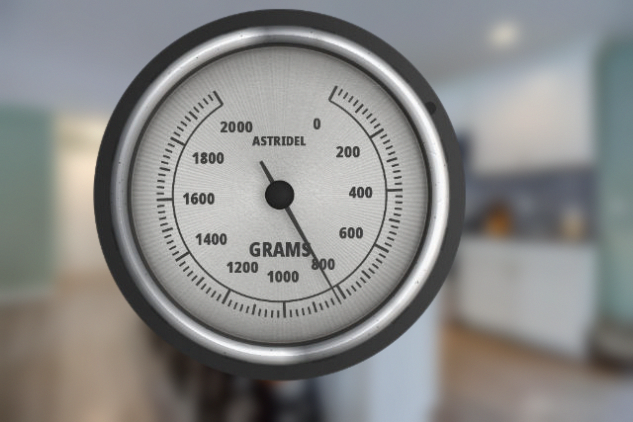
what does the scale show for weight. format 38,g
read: 820,g
